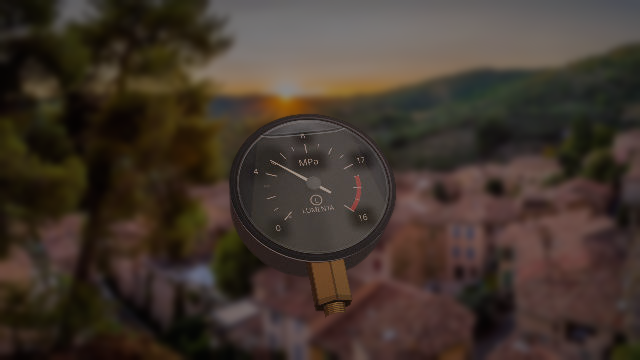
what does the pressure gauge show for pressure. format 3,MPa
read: 5,MPa
